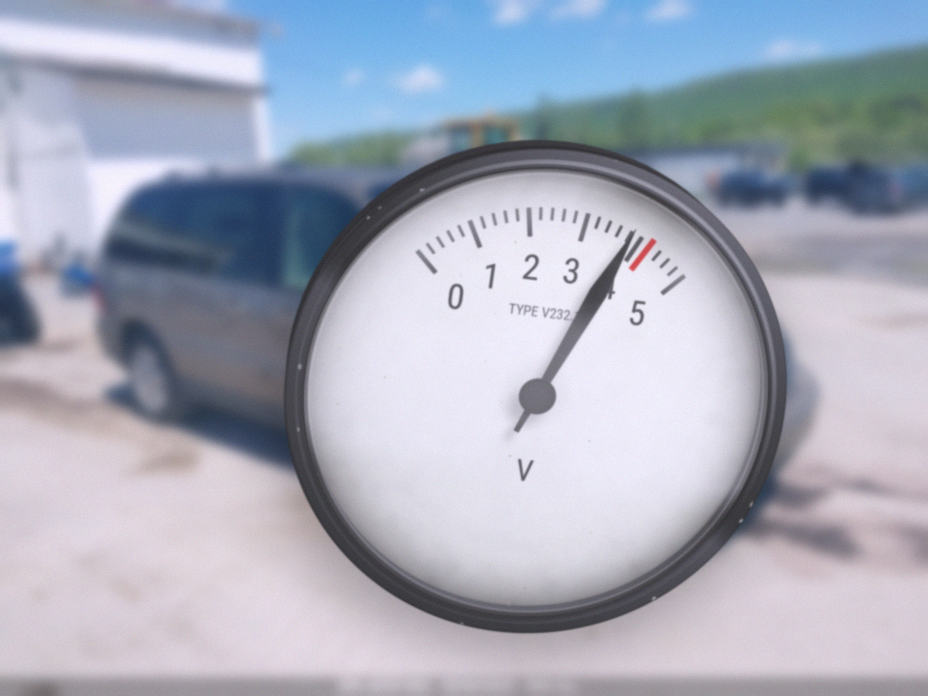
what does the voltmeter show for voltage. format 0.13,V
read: 3.8,V
